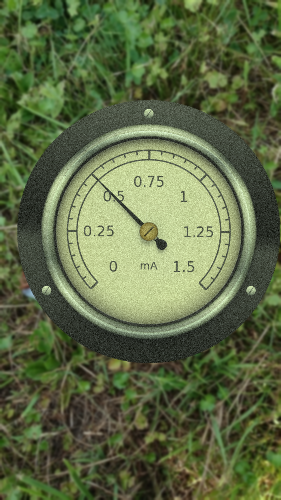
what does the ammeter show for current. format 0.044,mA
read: 0.5,mA
